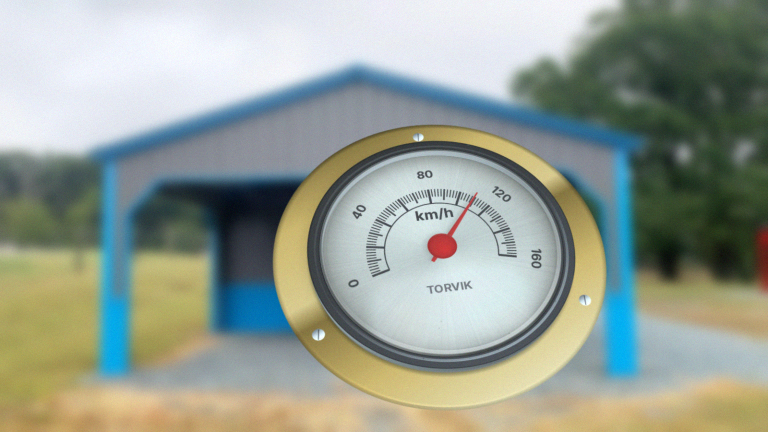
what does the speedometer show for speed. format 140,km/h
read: 110,km/h
